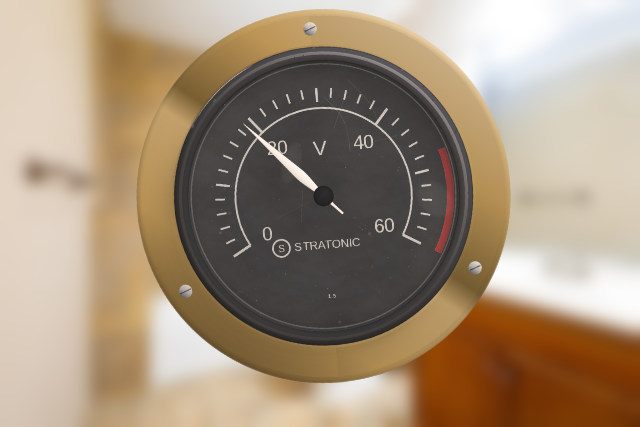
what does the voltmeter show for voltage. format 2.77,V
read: 19,V
